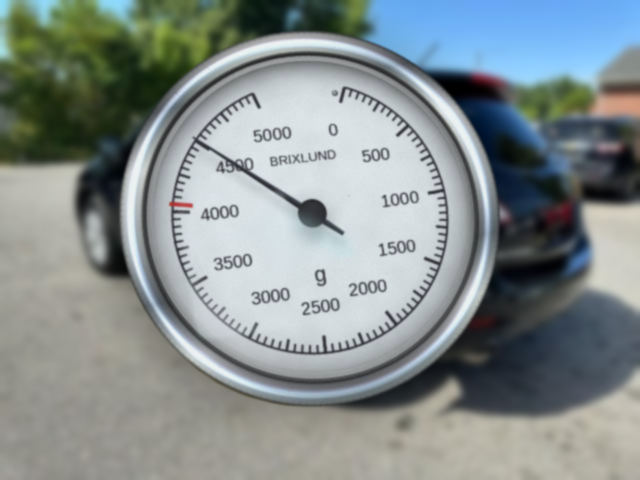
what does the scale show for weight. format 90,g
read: 4500,g
